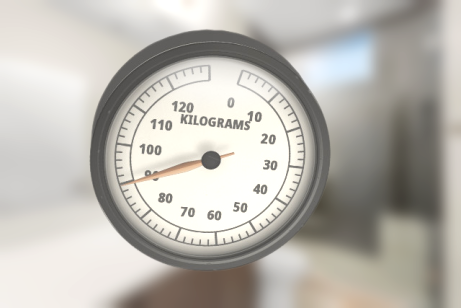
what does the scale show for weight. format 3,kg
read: 90,kg
